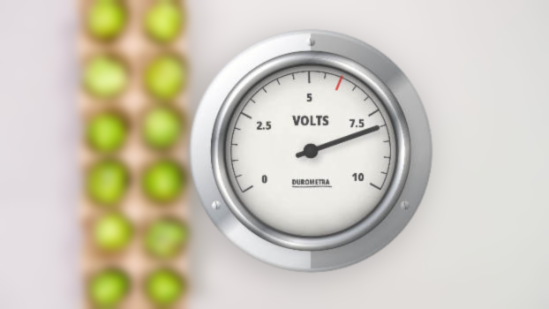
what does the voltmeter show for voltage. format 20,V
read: 8,V
